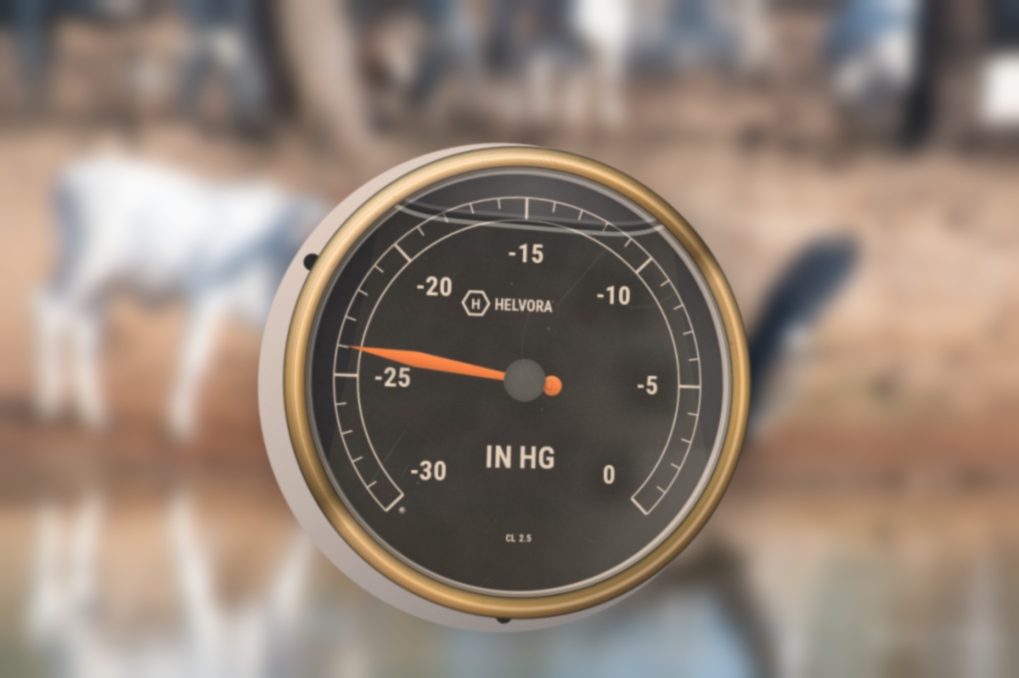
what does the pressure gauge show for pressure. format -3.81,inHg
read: -24,inHg
